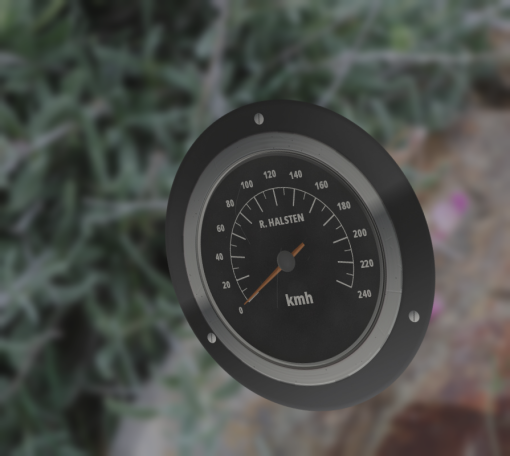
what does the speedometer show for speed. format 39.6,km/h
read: 0,km/h
